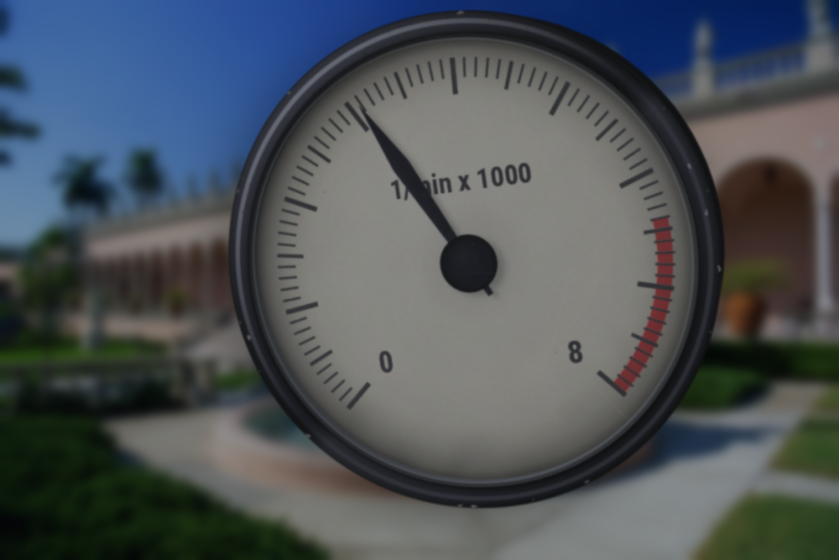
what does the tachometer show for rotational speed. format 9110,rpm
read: 3100,rpm
